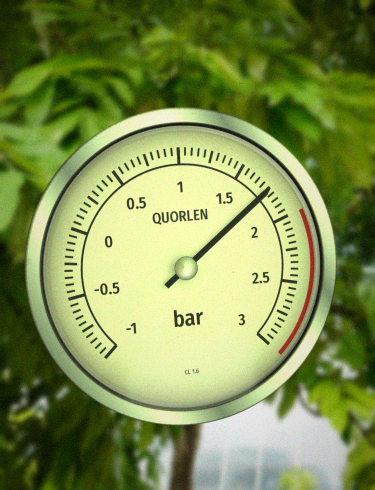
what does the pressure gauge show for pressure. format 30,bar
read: 1.75,bar
